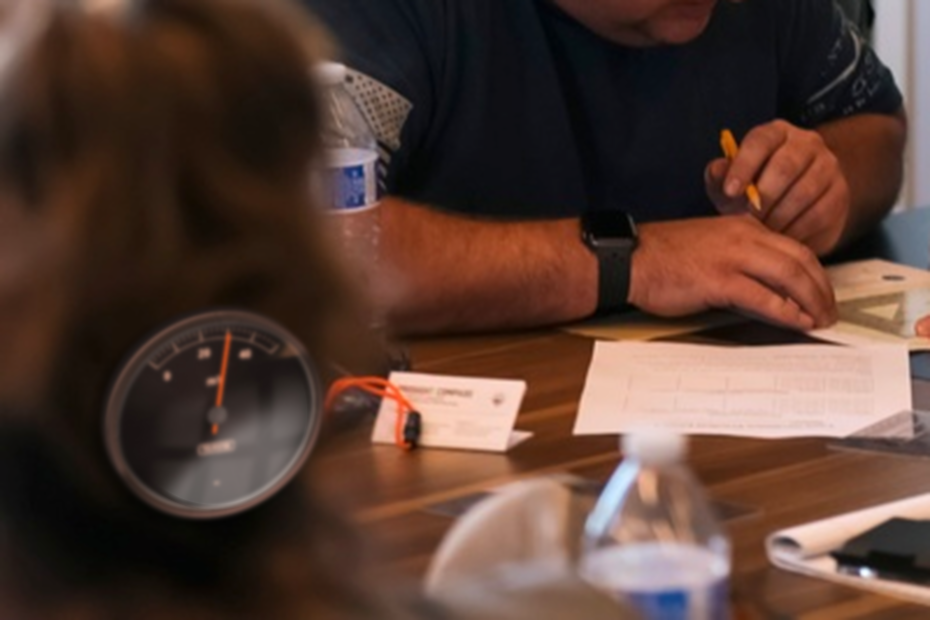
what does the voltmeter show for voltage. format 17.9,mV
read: 30,mV
